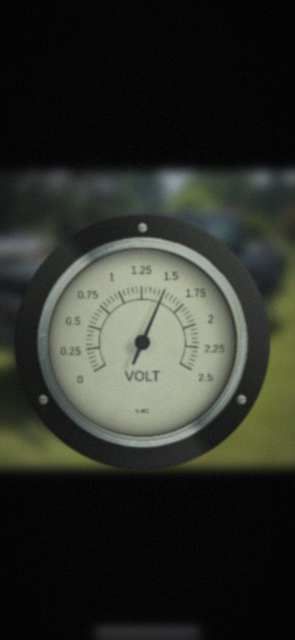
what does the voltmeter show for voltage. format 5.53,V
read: 1.5,V
